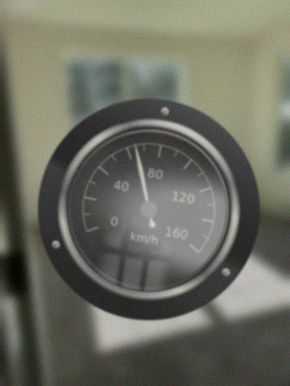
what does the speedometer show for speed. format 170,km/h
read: 65,km/h
